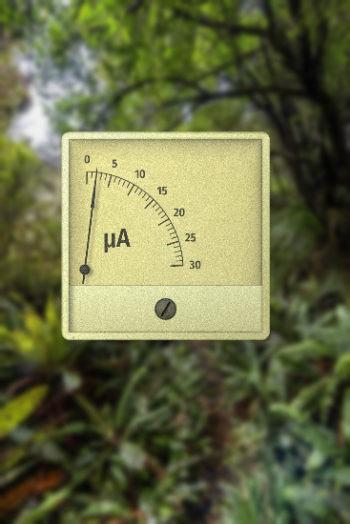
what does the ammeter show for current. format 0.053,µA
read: 2,µA
